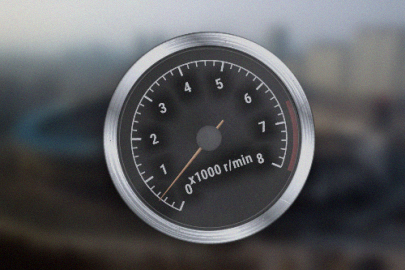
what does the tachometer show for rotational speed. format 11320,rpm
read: 500,rpm
